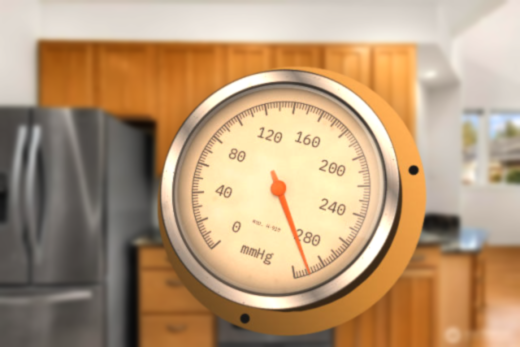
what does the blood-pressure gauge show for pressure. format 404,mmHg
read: 290,mmHg
